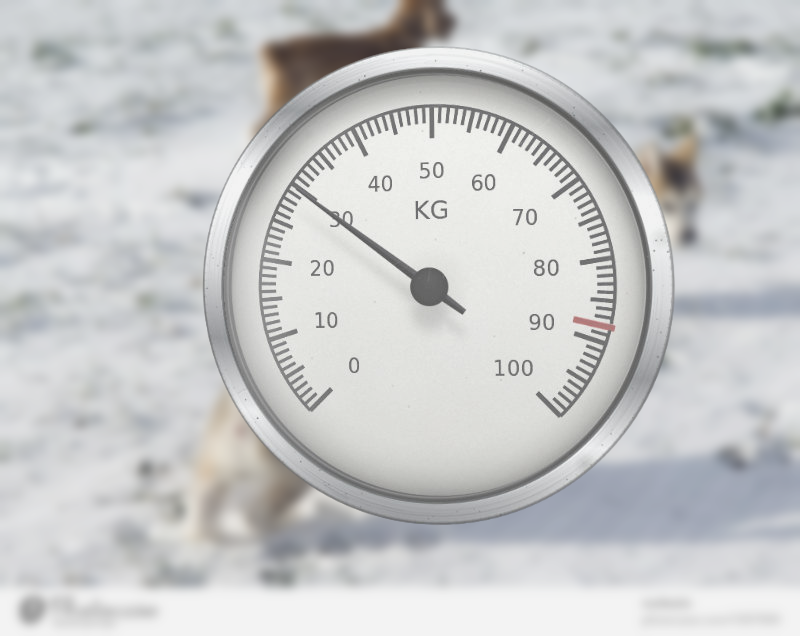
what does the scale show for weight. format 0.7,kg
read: 30,kg
